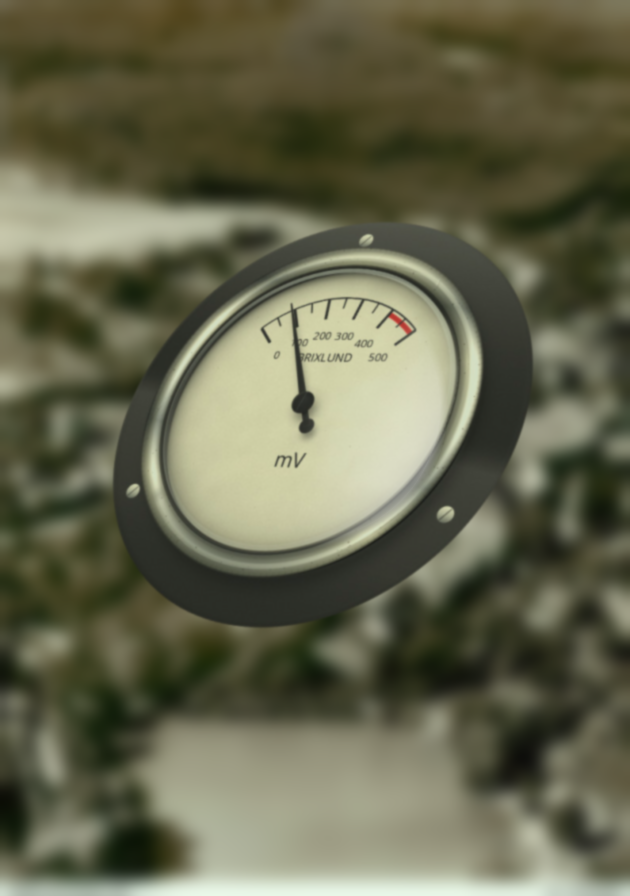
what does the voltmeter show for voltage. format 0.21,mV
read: 100,mV
